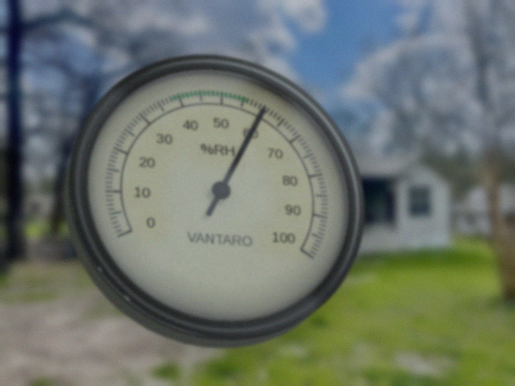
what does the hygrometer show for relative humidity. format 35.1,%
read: 60,%
